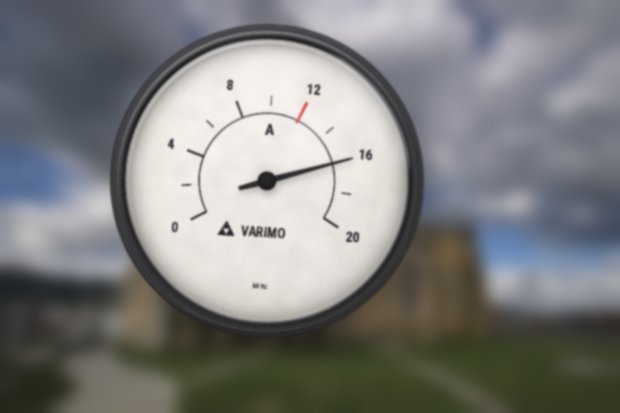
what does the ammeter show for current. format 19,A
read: 16,A
